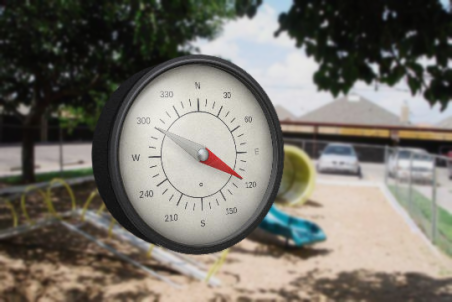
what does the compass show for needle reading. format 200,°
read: 120,°
